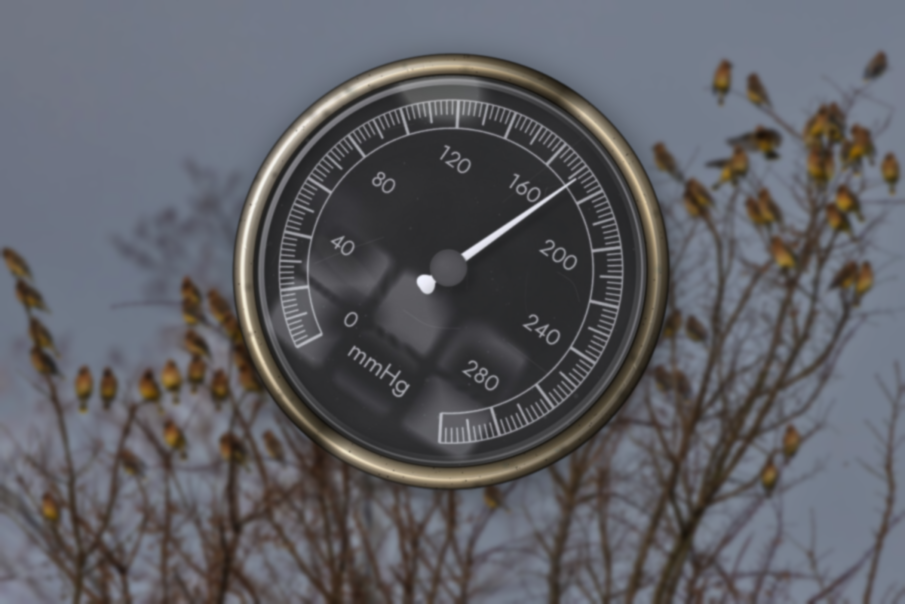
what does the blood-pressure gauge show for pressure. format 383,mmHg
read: 172,mmHg
